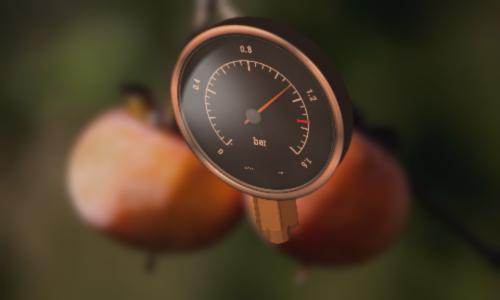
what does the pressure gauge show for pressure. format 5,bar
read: 1.1,bar
